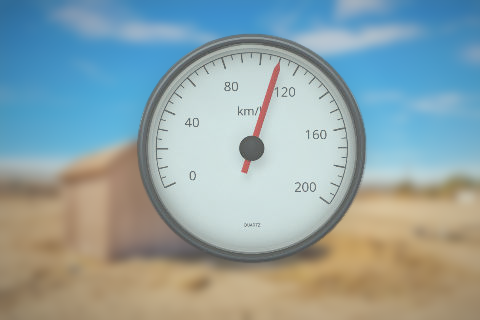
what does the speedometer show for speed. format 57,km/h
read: 110,km/h
